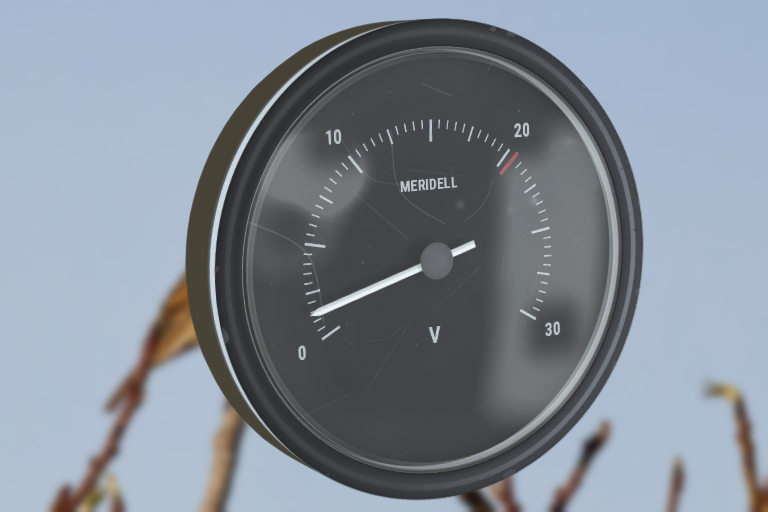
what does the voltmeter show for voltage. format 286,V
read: 1.5,V
